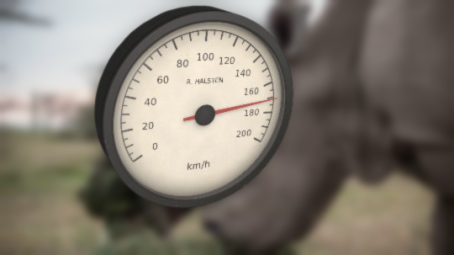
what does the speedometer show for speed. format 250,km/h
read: 170,km/h
